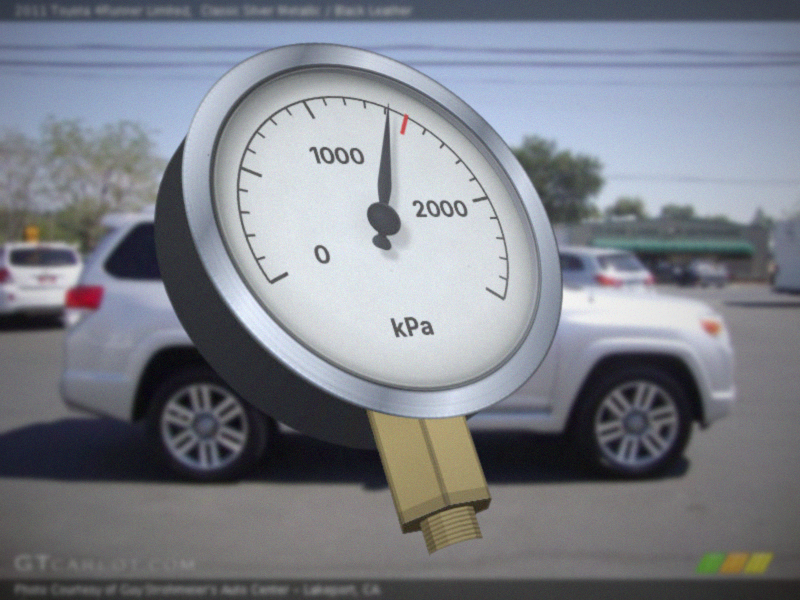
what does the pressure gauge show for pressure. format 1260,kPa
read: 1400,kPa
